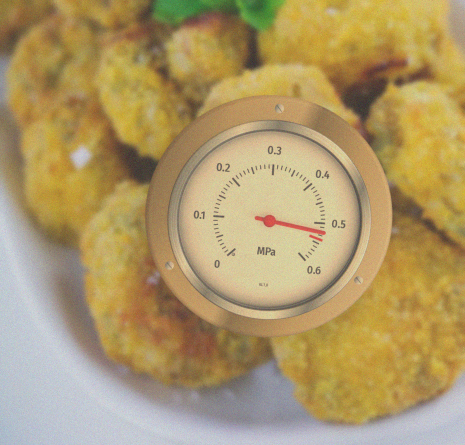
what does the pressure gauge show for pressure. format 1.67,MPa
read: 0.52,MPa
